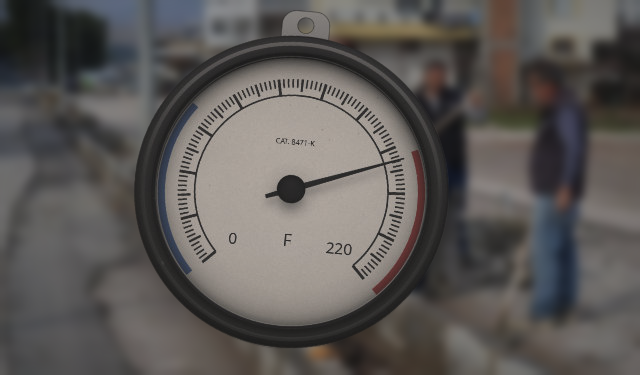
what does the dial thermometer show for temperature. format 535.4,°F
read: 166,°F
